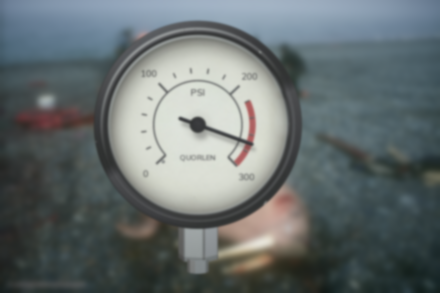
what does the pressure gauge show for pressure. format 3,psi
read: 270,psi
